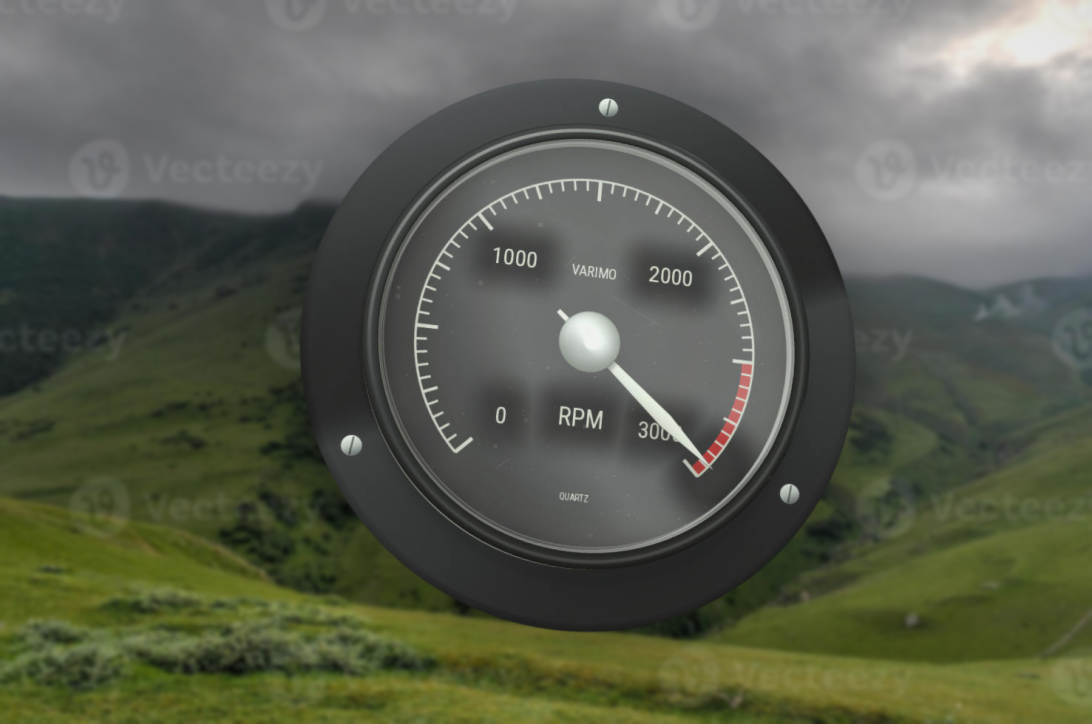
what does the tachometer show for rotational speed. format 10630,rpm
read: 2950,rpm
